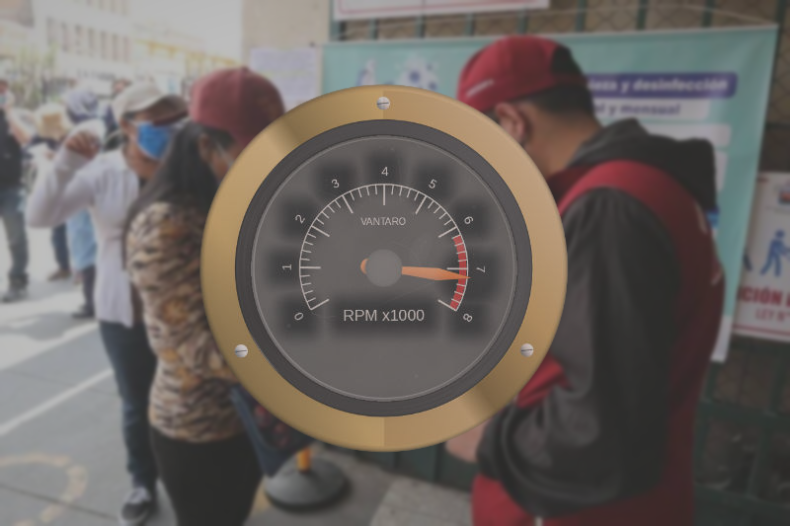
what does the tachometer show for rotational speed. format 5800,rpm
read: 7200,rpm
